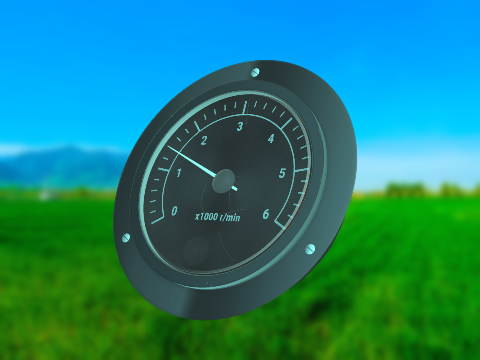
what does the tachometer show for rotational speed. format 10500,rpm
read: 1400,rpm
